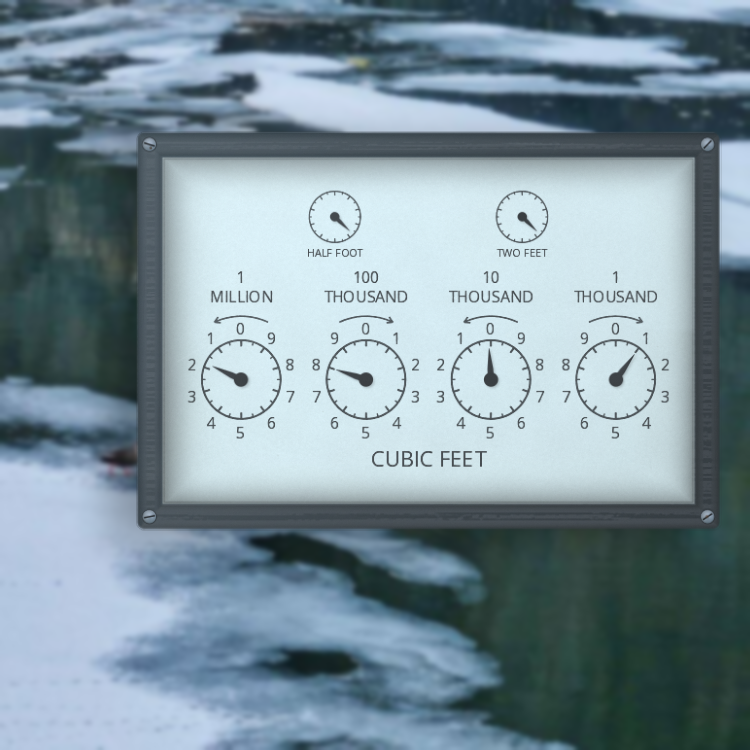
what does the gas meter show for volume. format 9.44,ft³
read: 180100,ft³
